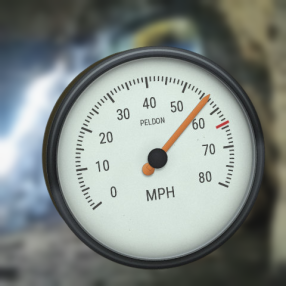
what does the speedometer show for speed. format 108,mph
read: 56,mph
